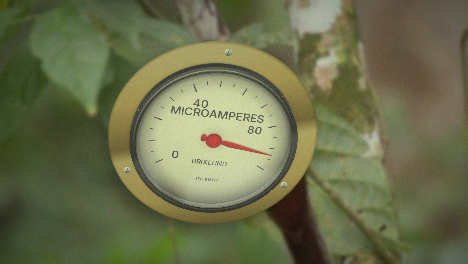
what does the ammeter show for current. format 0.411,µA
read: 92.5,µA
